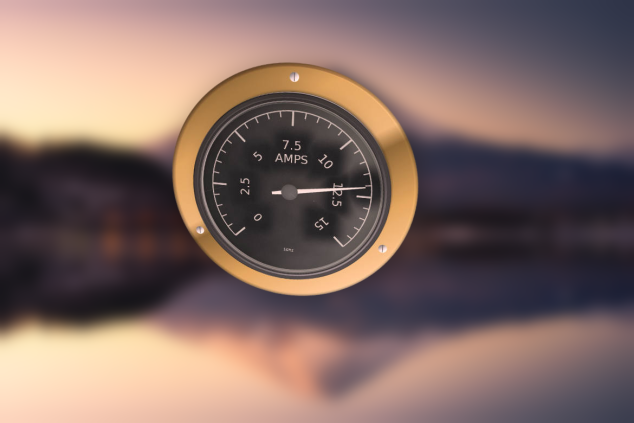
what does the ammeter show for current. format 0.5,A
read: 12,A
